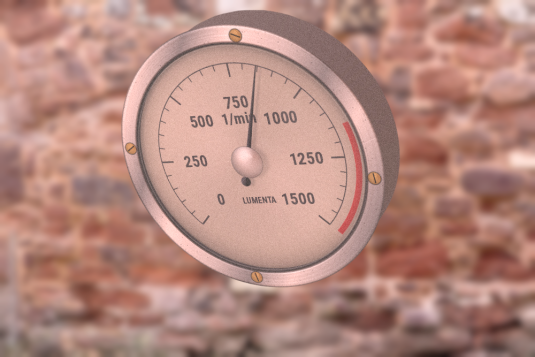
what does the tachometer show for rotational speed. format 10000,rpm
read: 850,rpm
